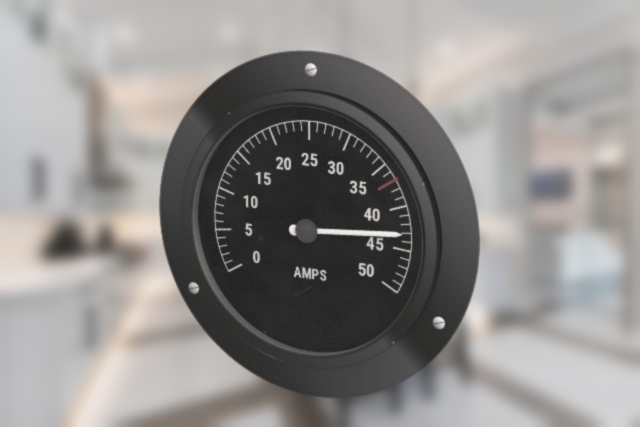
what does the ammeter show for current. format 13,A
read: 43,A
